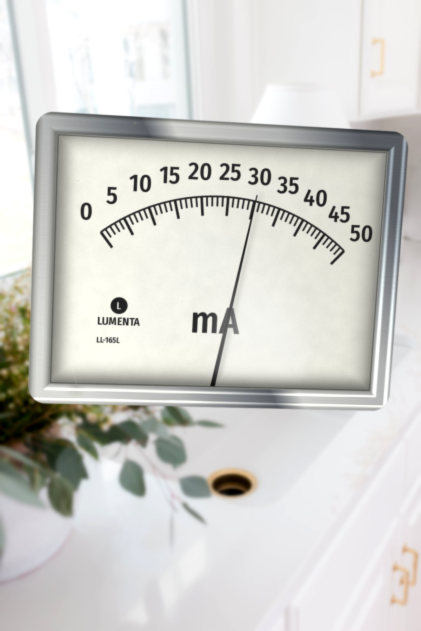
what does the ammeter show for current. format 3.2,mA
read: 30,mA
